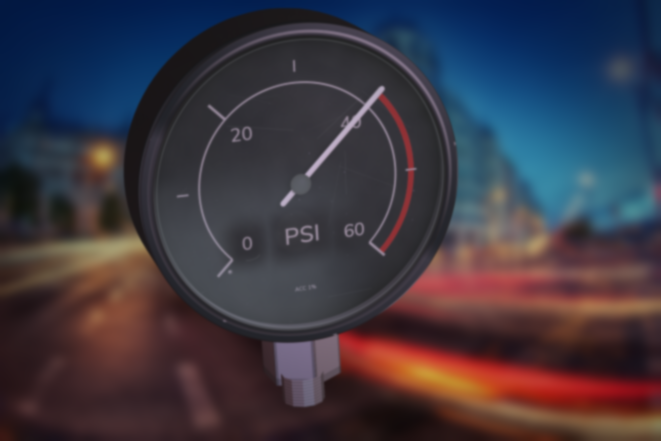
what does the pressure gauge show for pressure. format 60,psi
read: 40,psi
